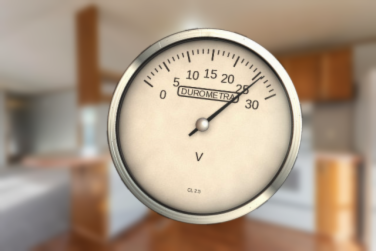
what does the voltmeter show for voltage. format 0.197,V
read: 26,V
